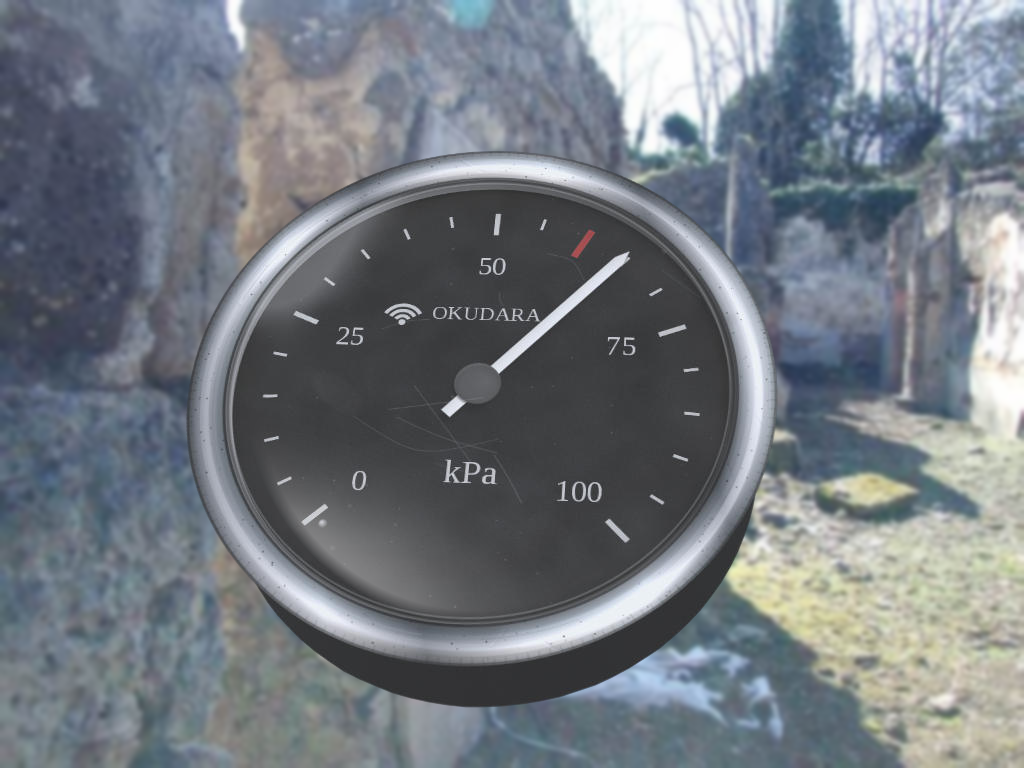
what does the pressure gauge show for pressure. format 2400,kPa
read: 65,kPa
